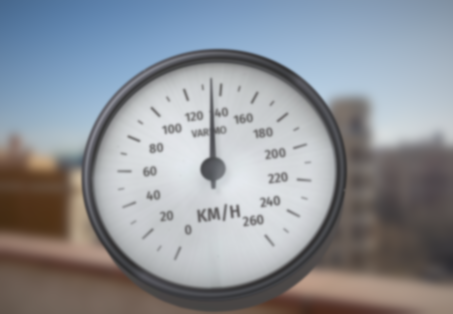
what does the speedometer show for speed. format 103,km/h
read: 135,km/h
